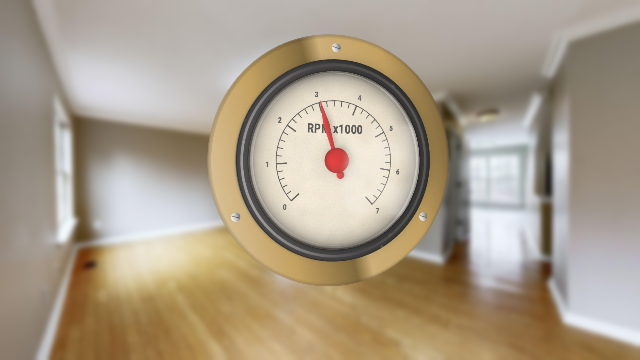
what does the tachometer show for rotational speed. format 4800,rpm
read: 3000,rpm
